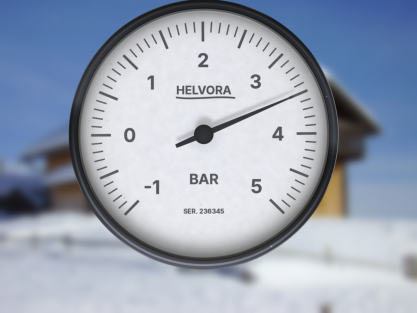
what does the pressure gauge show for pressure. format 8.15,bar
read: 3.5,bar
